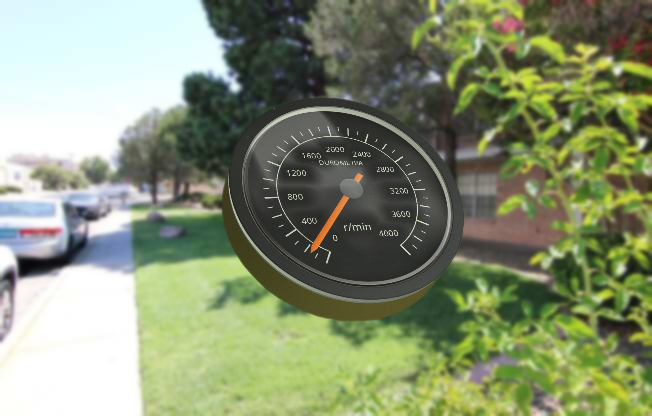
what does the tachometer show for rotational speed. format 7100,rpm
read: 150,rpm
